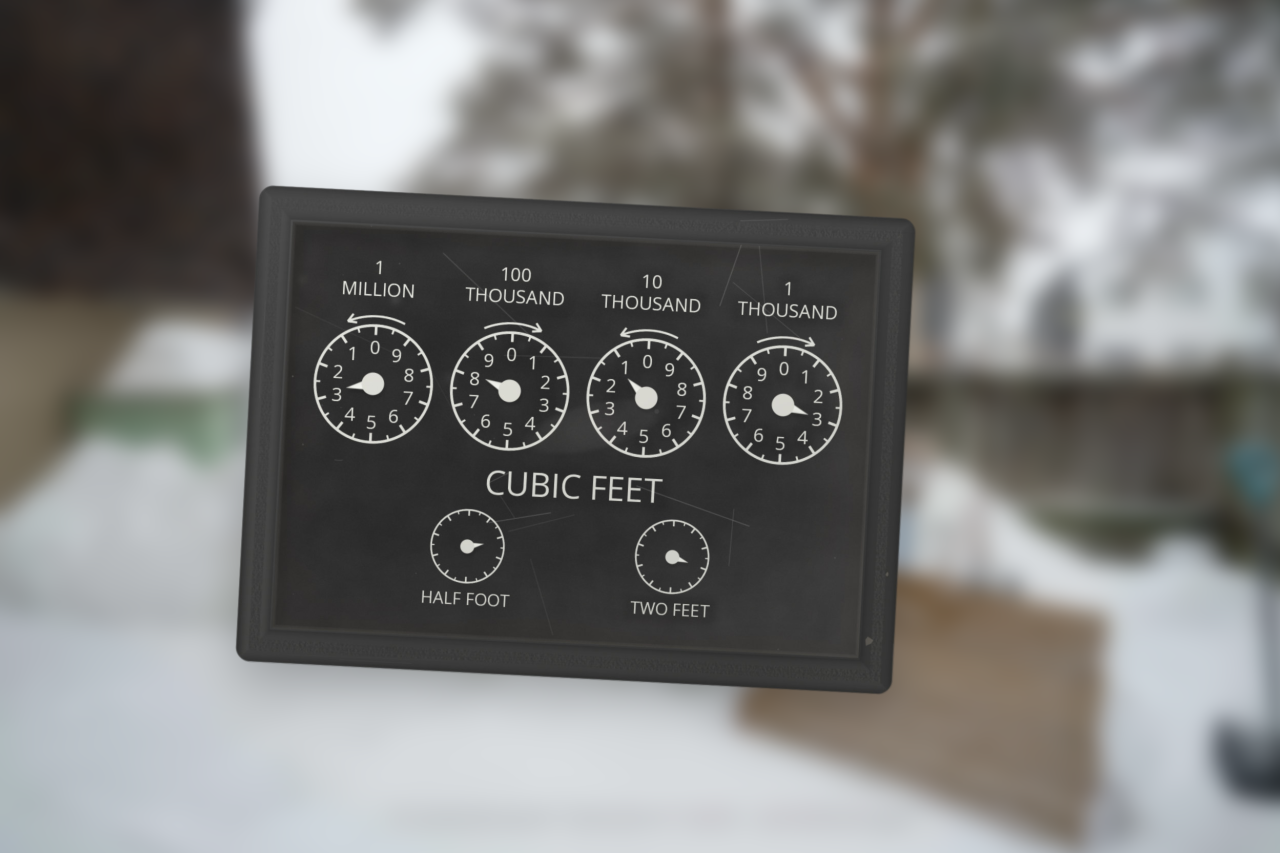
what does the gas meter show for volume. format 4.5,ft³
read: 281300,ft³
